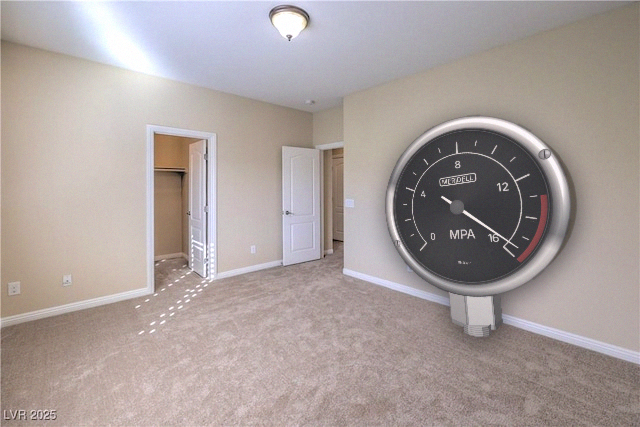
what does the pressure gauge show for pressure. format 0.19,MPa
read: 15.5,MPa
